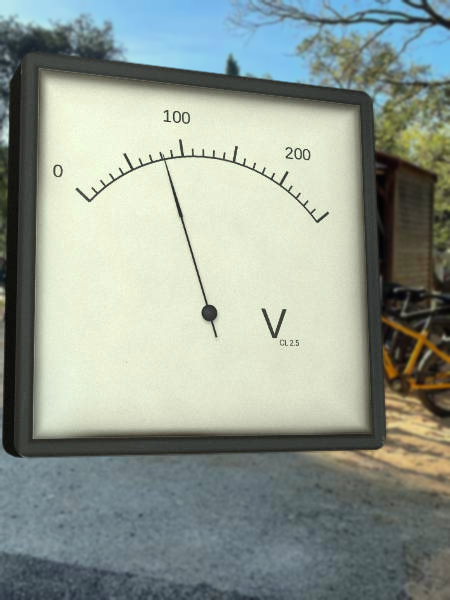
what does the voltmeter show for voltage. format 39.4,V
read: 80,V
